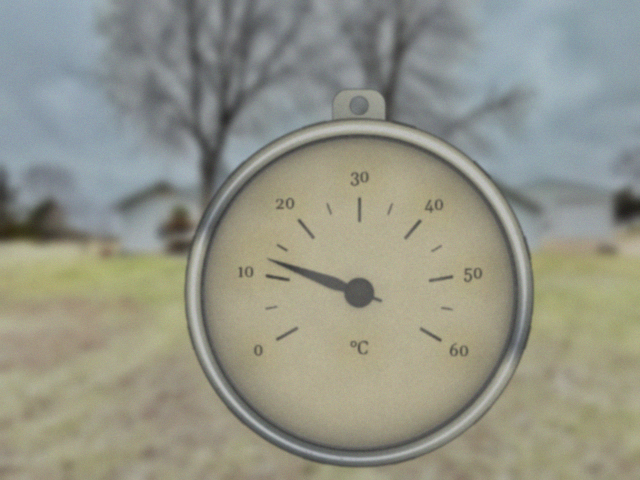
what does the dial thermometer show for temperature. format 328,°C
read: 12.5,°C
